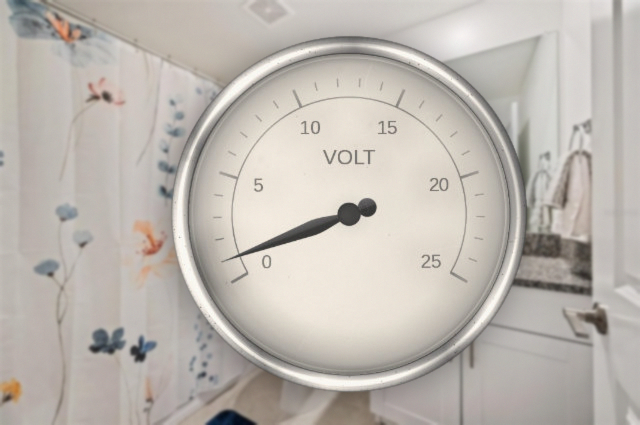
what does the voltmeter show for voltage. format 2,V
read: 1,V
